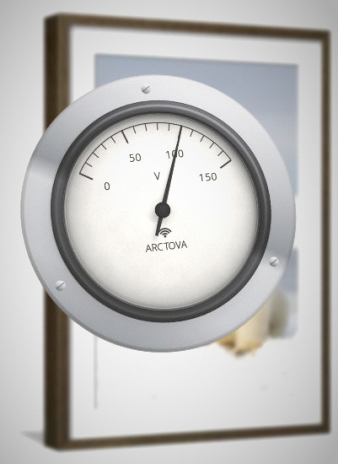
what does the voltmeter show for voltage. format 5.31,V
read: 100,V
